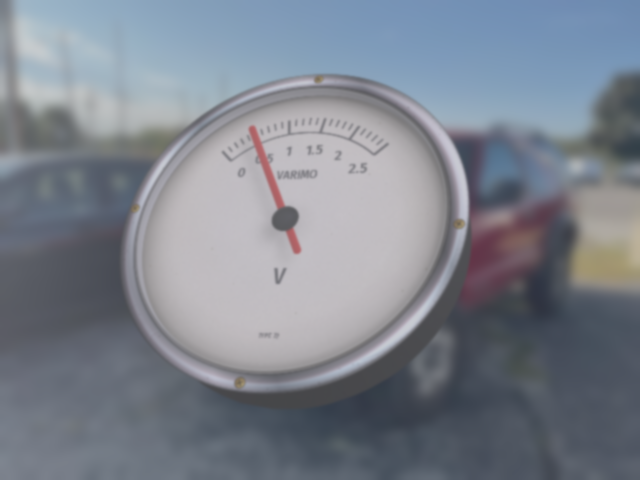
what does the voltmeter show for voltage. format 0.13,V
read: 0.5,V
